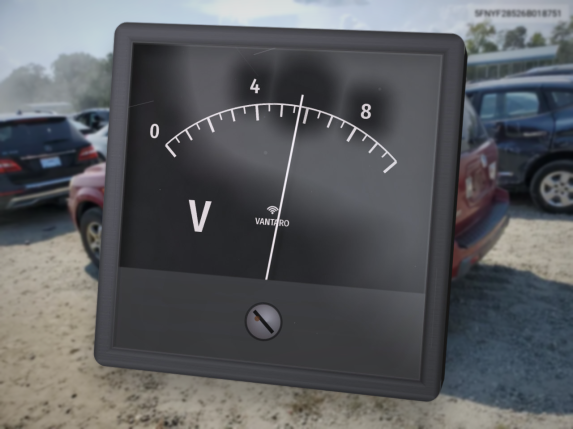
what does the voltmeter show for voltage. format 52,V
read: 5.75,V
